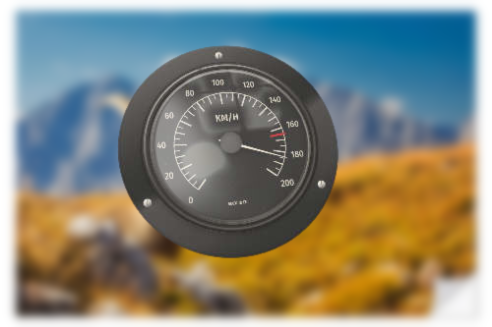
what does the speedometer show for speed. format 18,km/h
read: 185,km/h
